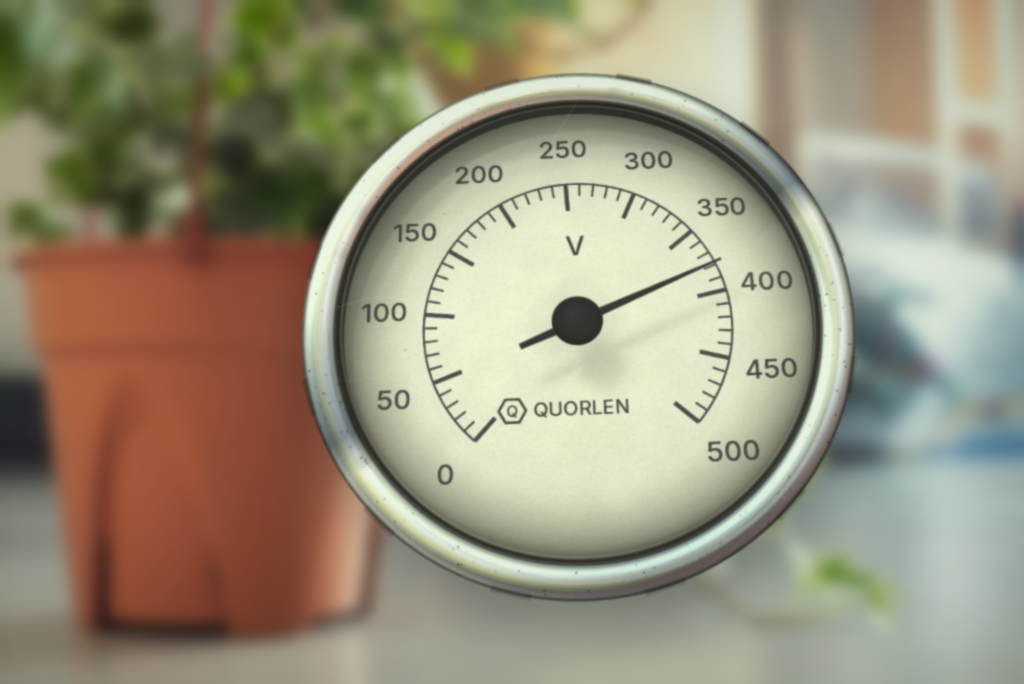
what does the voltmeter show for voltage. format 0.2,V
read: 380,V
